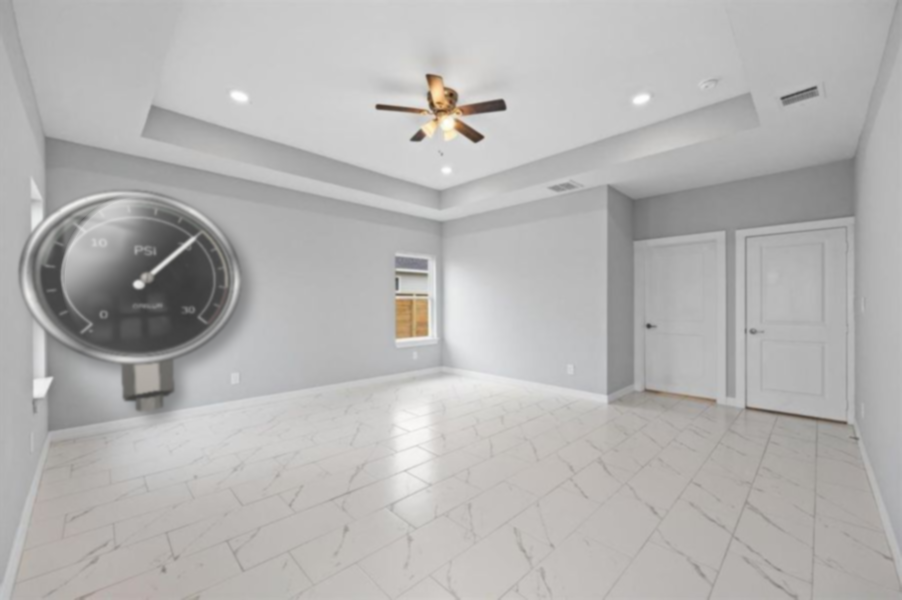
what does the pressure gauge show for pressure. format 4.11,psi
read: 20,psi
